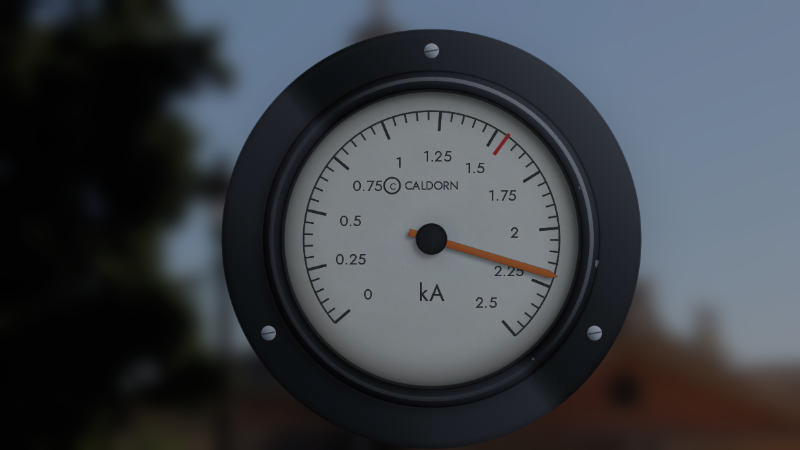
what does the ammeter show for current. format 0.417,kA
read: 2.2,kA
